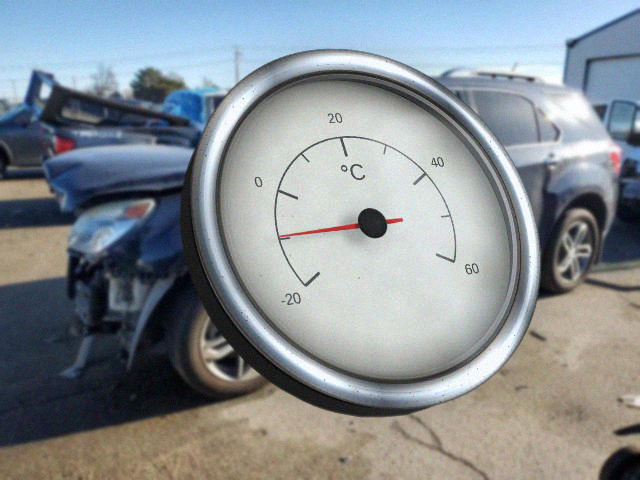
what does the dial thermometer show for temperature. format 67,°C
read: -10,°C
